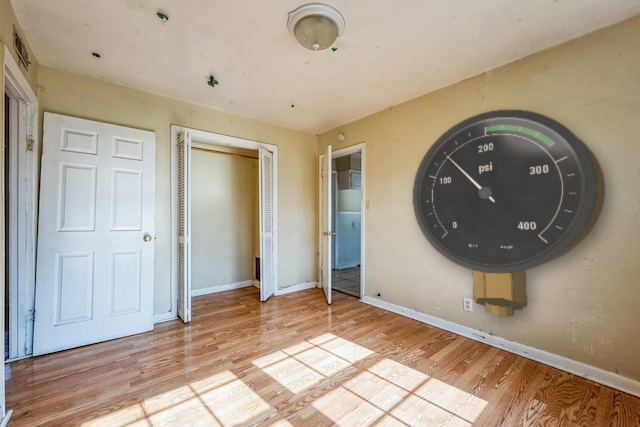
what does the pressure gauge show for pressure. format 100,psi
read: 140,psi
